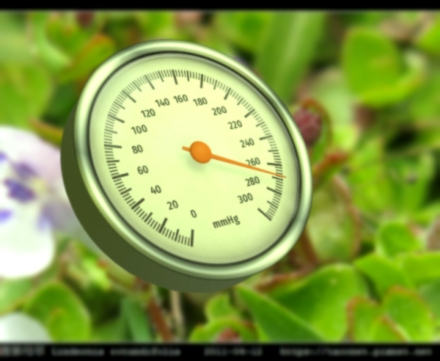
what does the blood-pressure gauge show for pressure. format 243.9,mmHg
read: 270,mmHg
